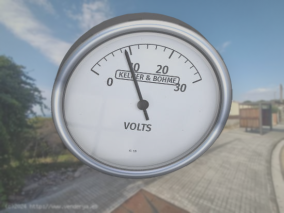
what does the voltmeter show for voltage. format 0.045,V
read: 9,V
